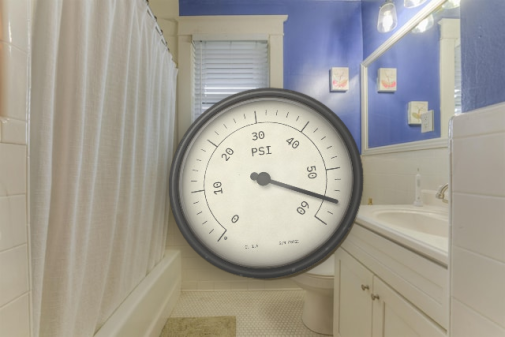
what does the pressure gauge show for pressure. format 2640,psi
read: 56,psi
